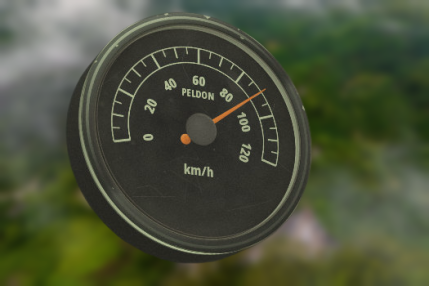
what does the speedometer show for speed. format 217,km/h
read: 90,km/h
